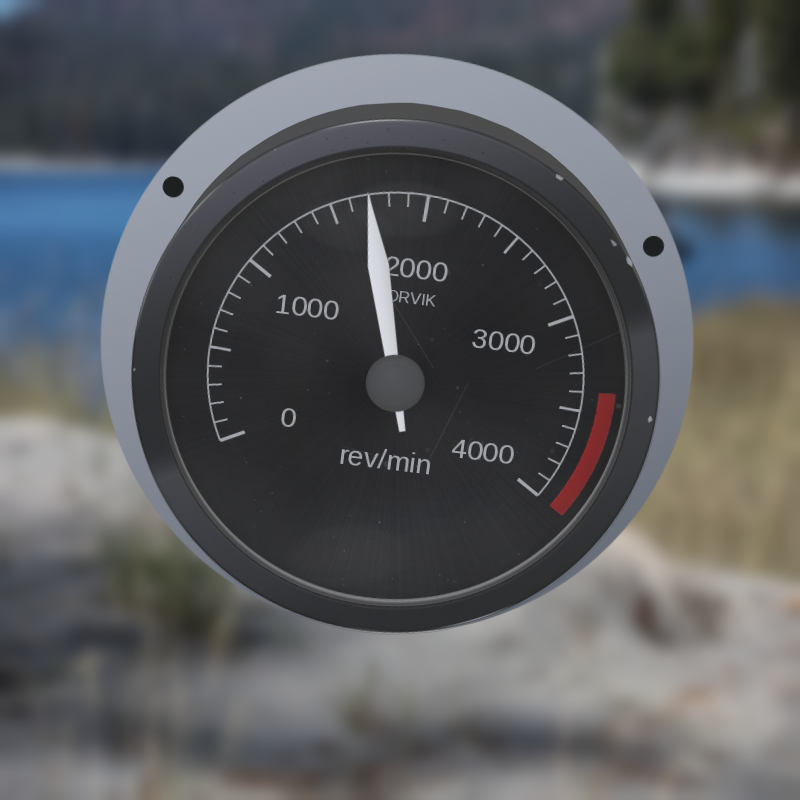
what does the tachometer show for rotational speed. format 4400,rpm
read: 1700,rpm
